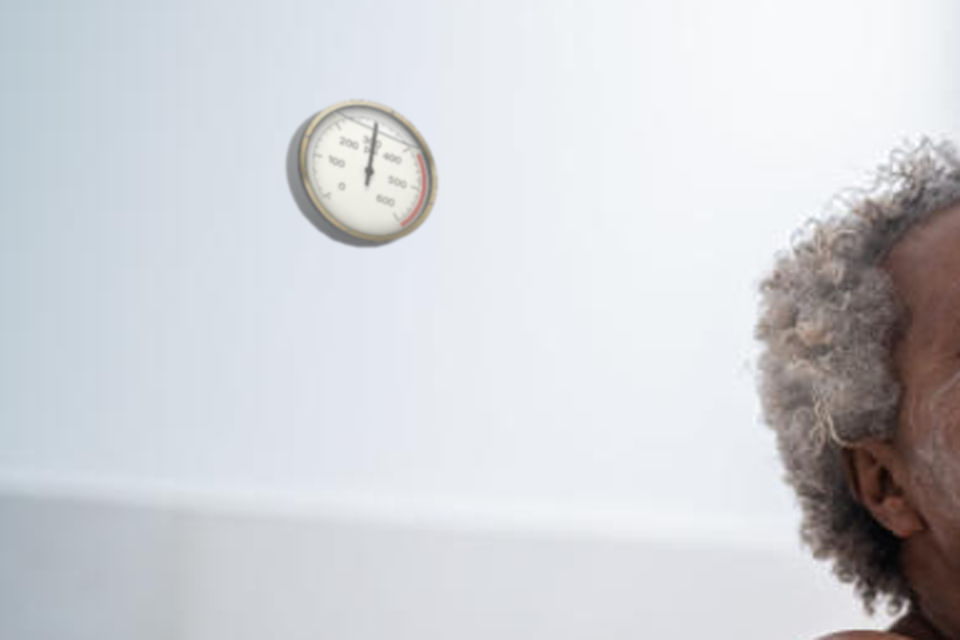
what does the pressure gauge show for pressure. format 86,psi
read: 300,psi
